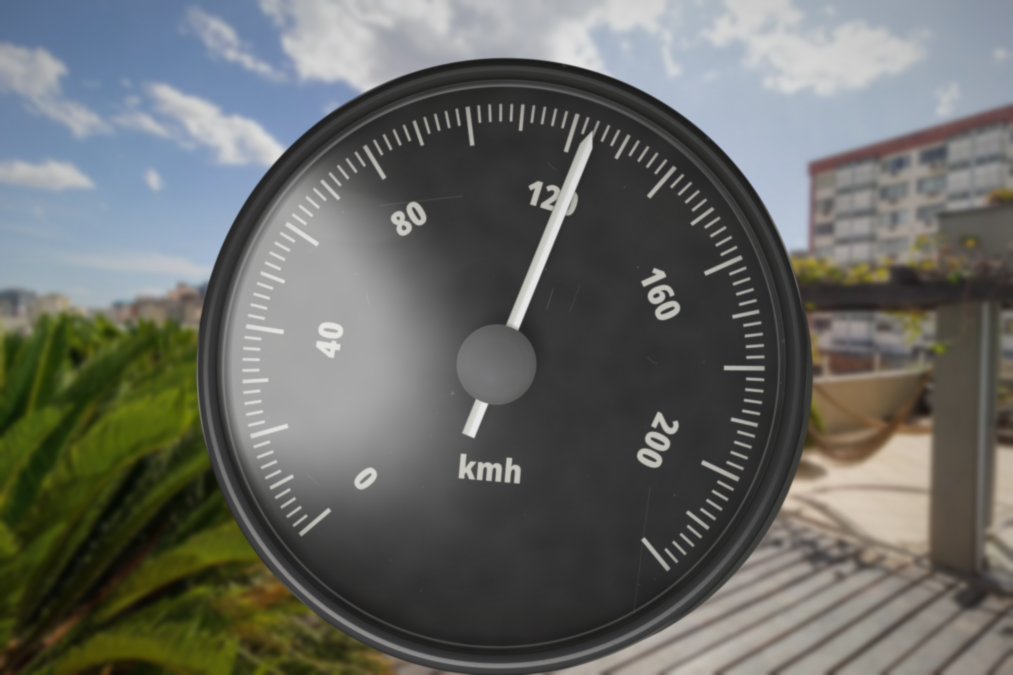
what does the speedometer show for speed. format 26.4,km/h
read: 124,km/h
